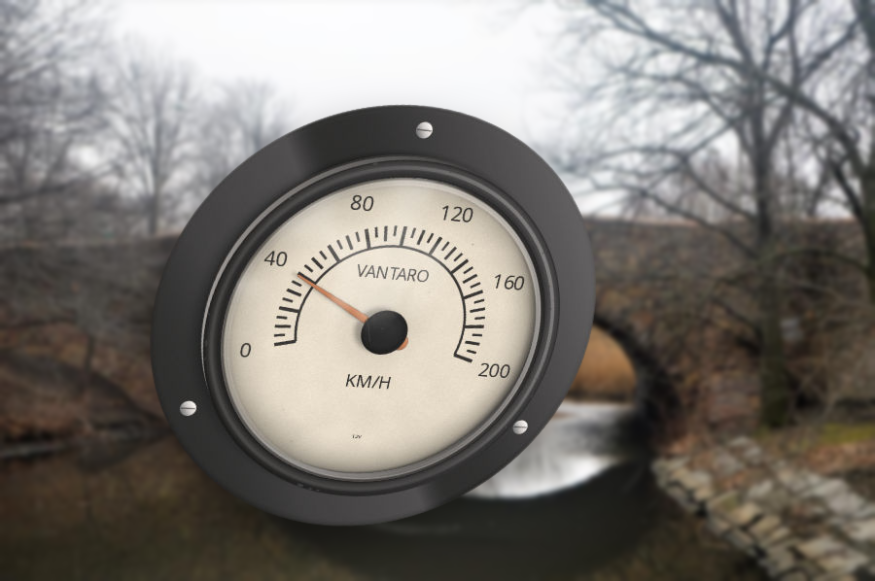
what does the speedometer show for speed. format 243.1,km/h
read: 40,km/h
